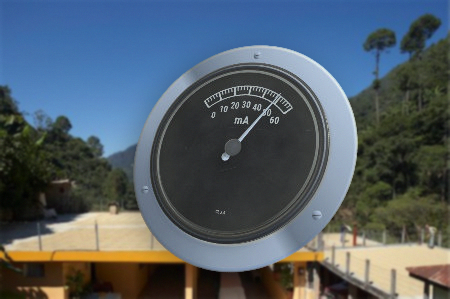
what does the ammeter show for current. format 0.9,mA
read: 50,mA
